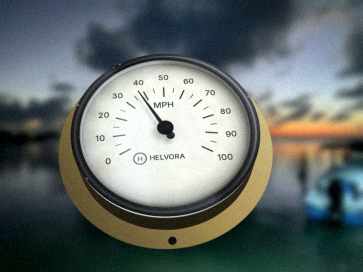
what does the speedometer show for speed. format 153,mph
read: 37.5,mph
